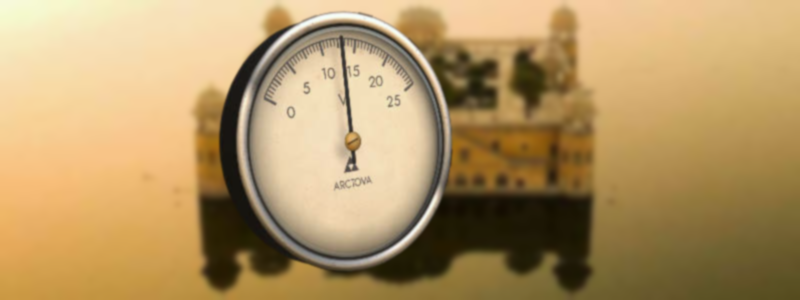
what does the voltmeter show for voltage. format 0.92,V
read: 12.5,V
